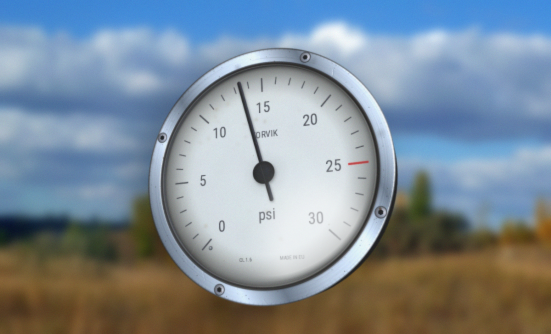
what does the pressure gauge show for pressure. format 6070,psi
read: 13.5,psi
